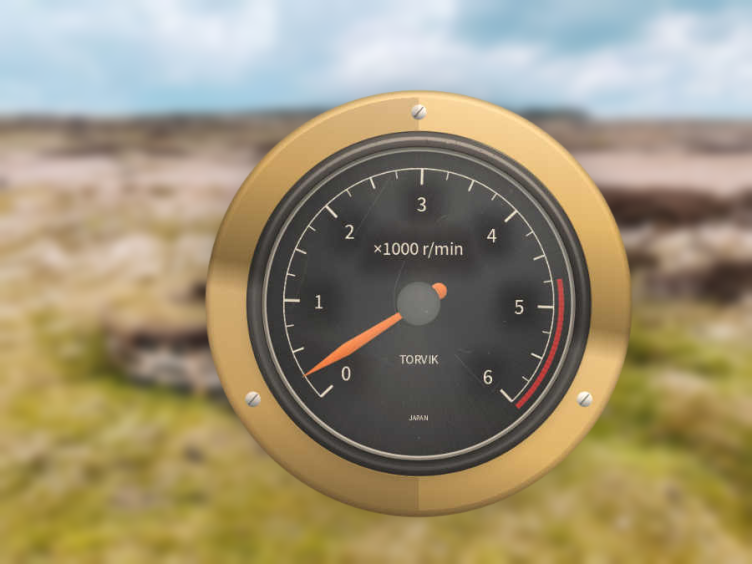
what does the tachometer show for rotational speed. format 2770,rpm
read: 250,rpm
